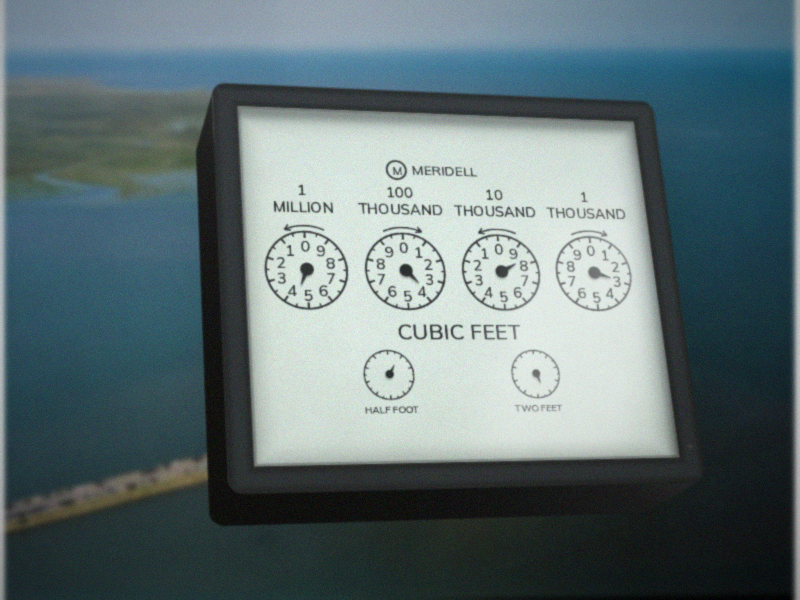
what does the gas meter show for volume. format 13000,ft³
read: 438300,ft³
